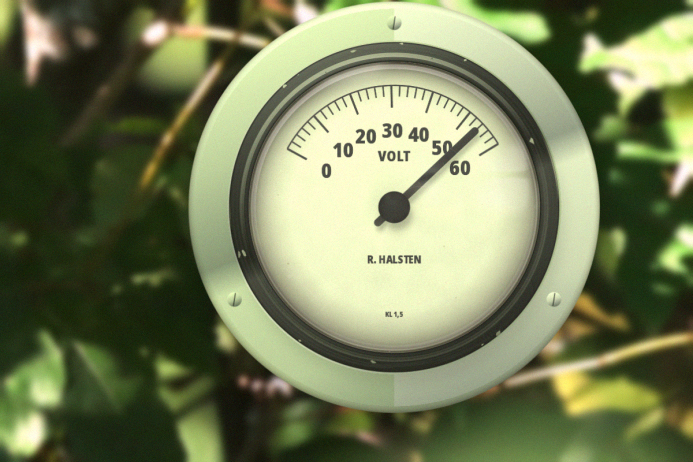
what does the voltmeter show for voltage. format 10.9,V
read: 54,V
